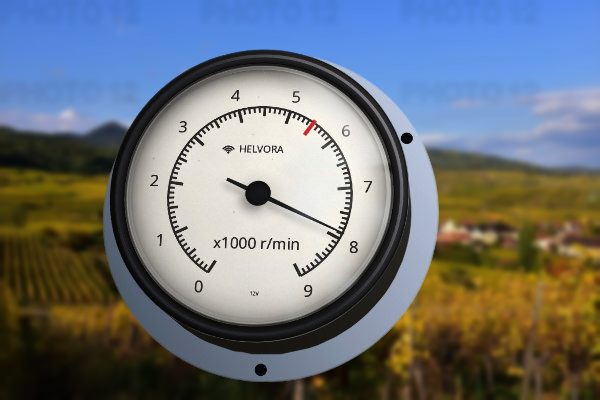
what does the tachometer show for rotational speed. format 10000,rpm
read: 7900,rpm
